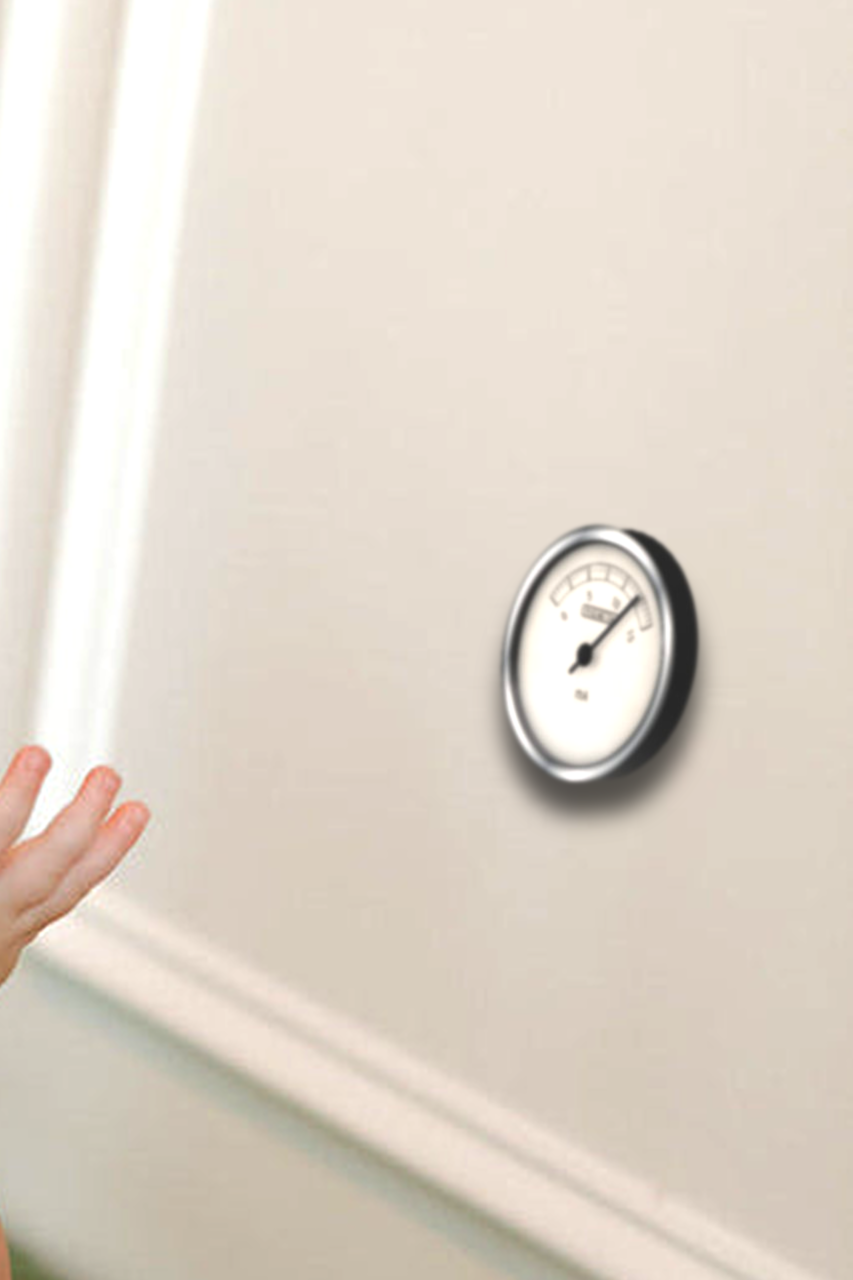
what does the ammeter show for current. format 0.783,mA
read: 12.5,mA
